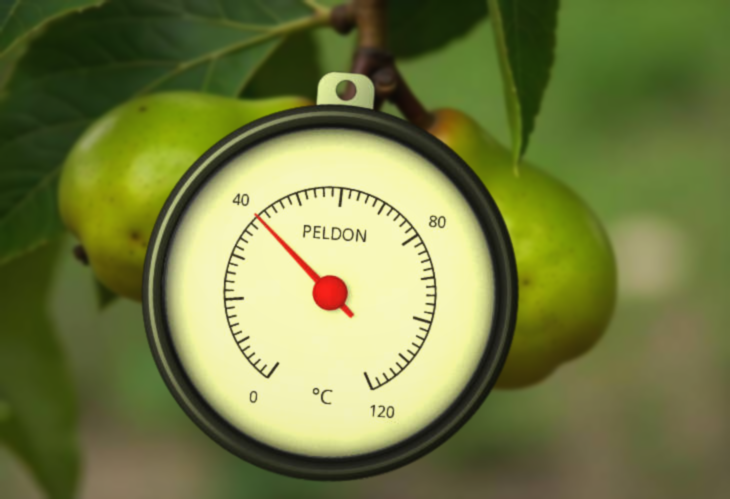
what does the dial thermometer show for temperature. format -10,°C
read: 40,°C
